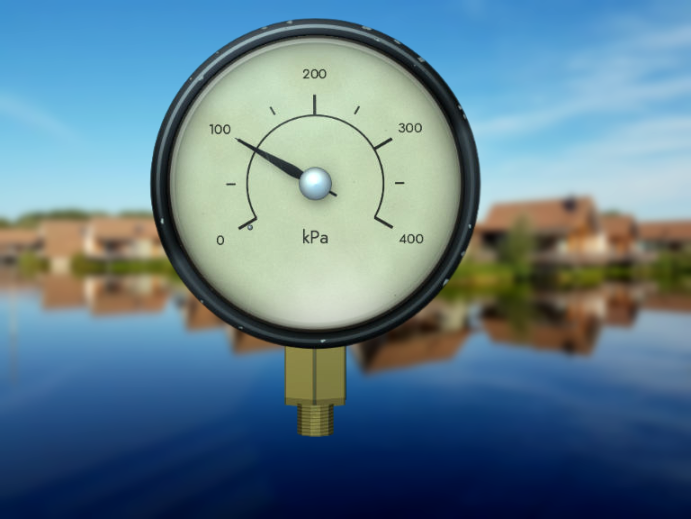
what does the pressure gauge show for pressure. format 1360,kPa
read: 100,kPa
